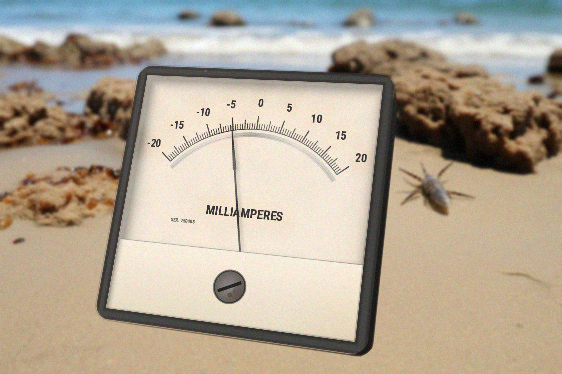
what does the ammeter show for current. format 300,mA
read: -5,mA
